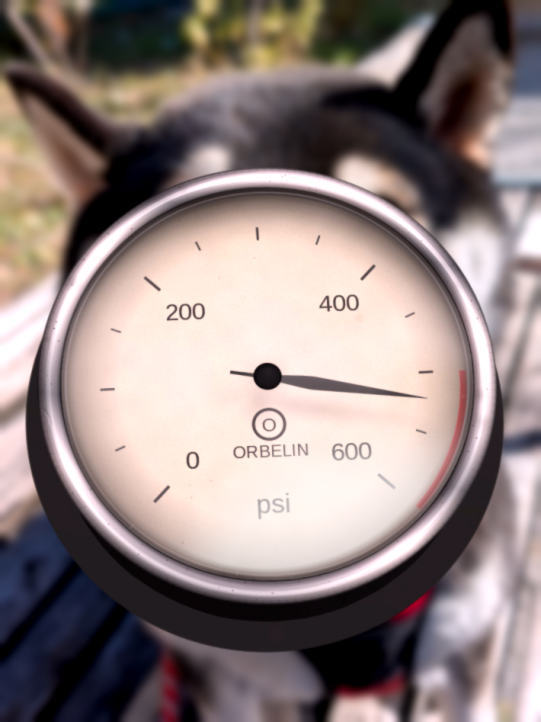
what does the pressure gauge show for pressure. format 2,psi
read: 525,psi
